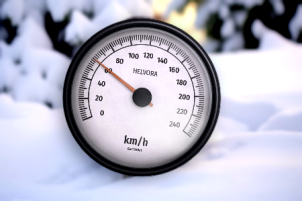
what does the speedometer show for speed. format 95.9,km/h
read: 60,km/h
